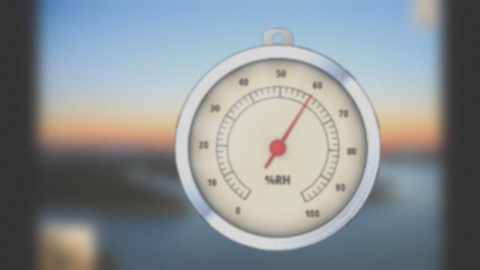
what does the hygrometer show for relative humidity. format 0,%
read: 60,%
